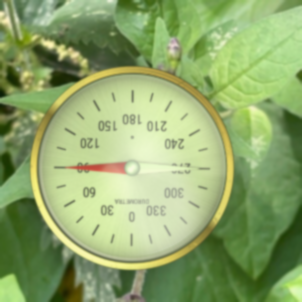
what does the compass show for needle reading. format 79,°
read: 90,°
